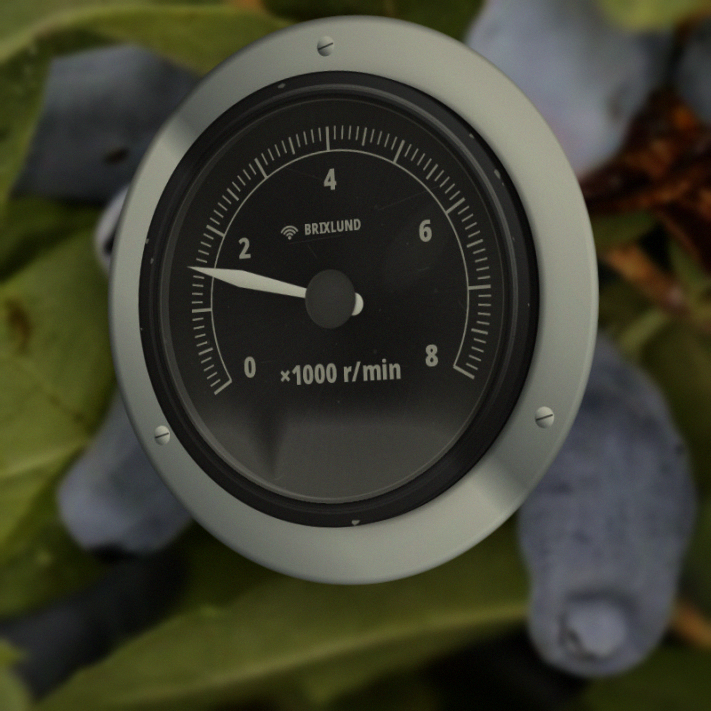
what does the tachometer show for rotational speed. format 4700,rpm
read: 1500,rpm
